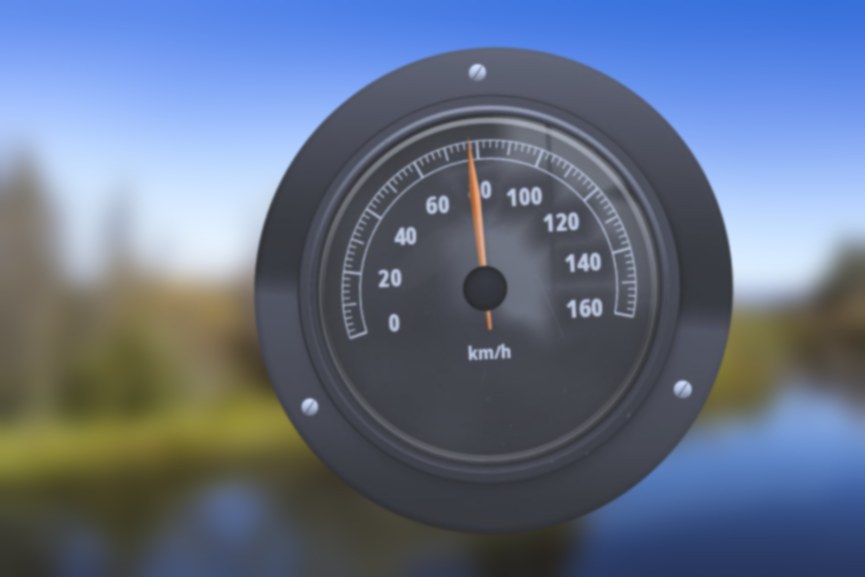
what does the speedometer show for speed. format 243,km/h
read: 78,km/h
